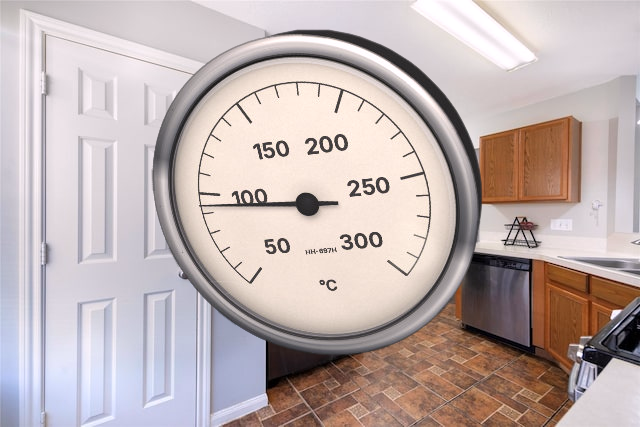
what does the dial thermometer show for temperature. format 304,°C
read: 95,°C
